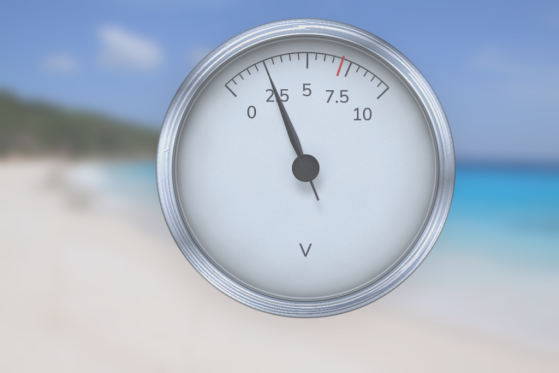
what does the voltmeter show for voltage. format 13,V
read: 2.5,V
